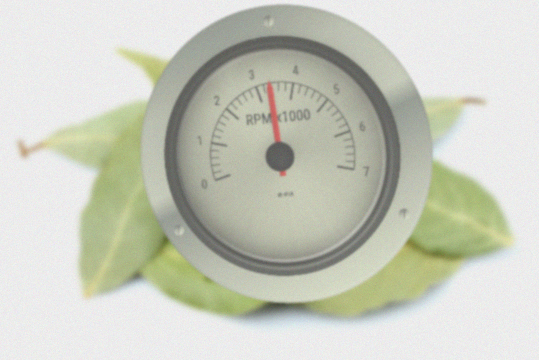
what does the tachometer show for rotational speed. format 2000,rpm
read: 3400,rpm
